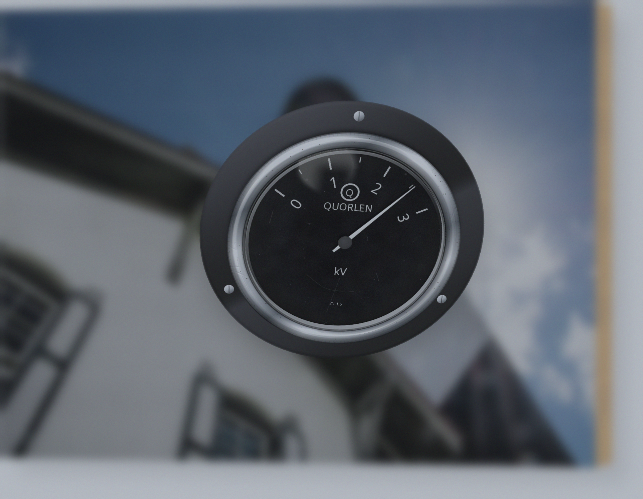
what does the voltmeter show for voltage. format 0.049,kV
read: 2.5,kV
